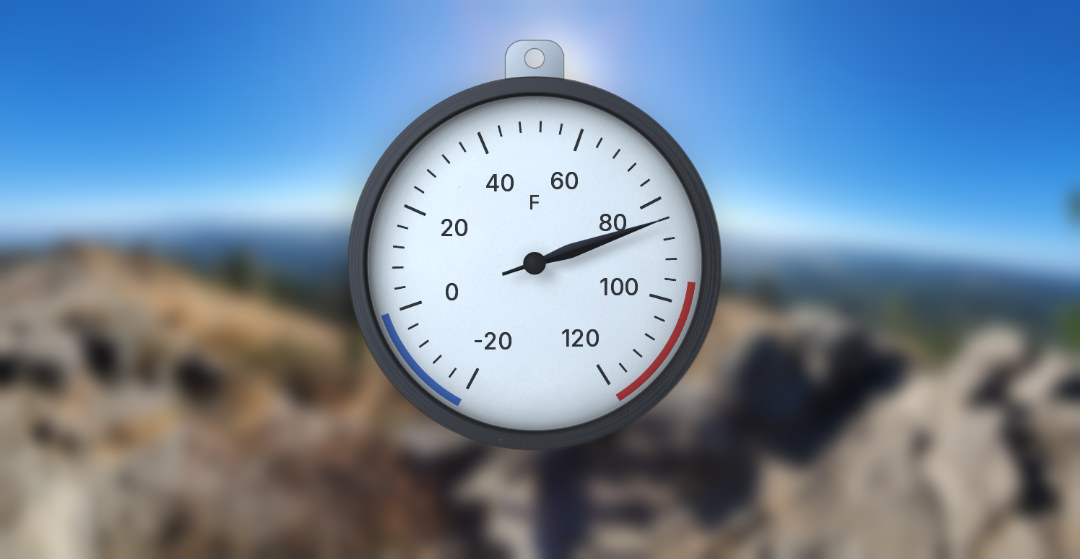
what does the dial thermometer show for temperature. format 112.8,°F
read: 84,°F
